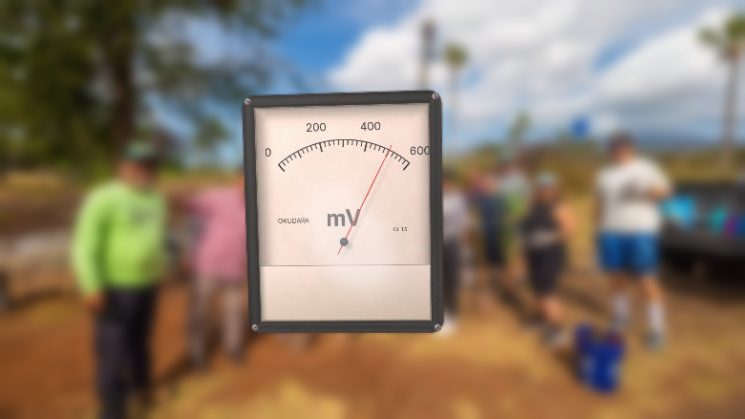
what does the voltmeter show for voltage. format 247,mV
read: 500,mV
